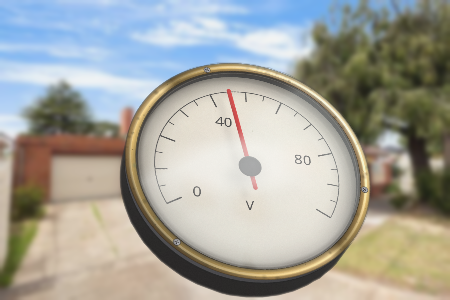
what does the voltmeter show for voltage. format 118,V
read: 45,V
